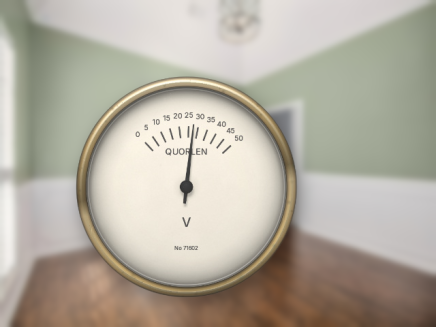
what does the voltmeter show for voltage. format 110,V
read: 27.5,V
